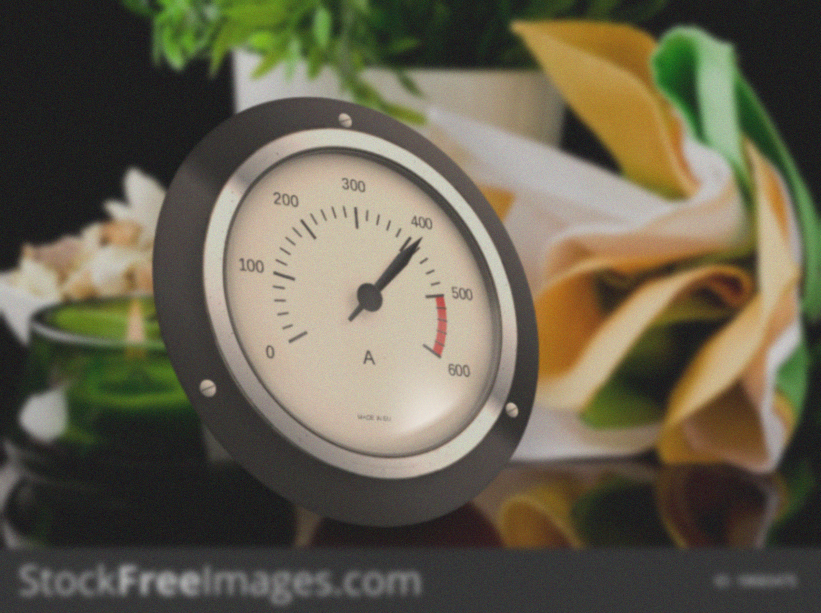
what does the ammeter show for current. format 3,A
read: 410,A
